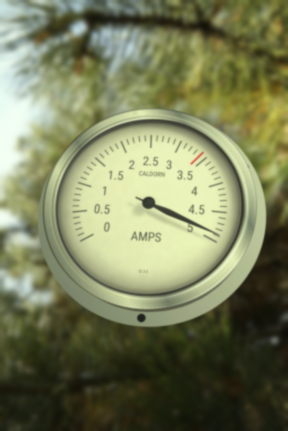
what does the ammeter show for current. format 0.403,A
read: 4.9,A
